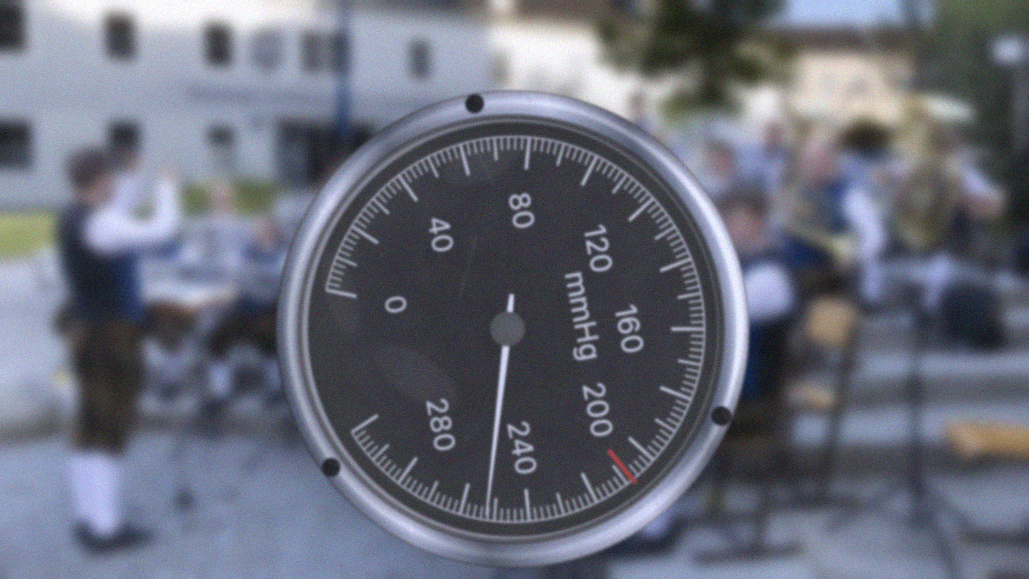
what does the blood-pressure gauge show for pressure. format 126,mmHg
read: 252,mmHg
